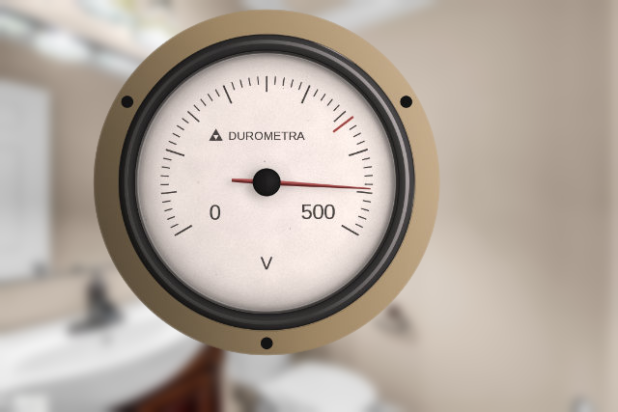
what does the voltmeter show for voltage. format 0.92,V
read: 445,V
